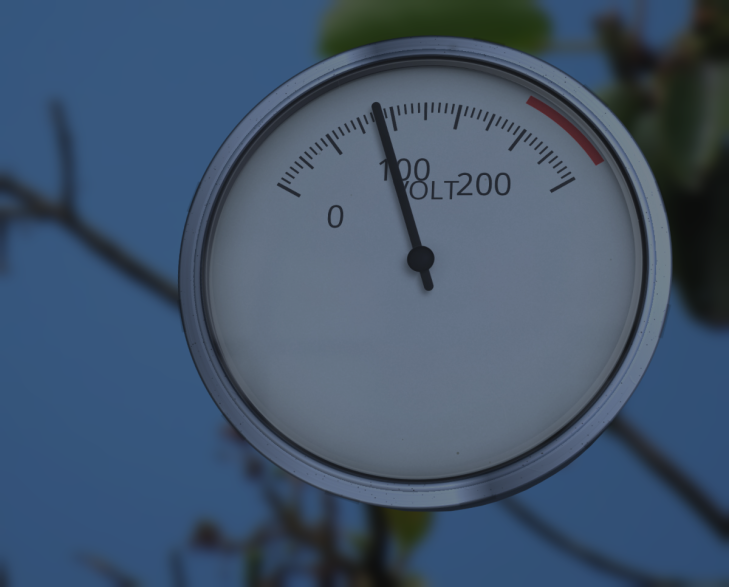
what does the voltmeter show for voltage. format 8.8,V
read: 90,V
